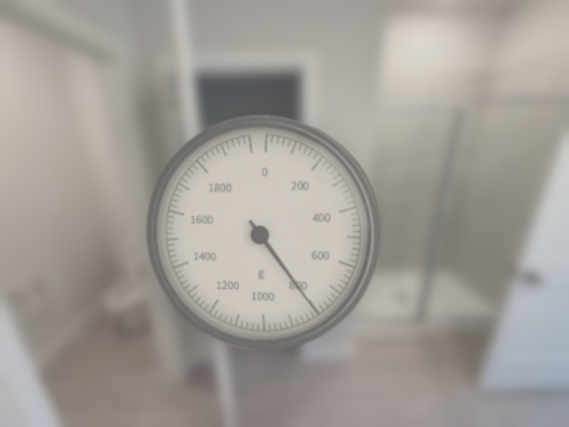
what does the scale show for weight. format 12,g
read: 800,g
